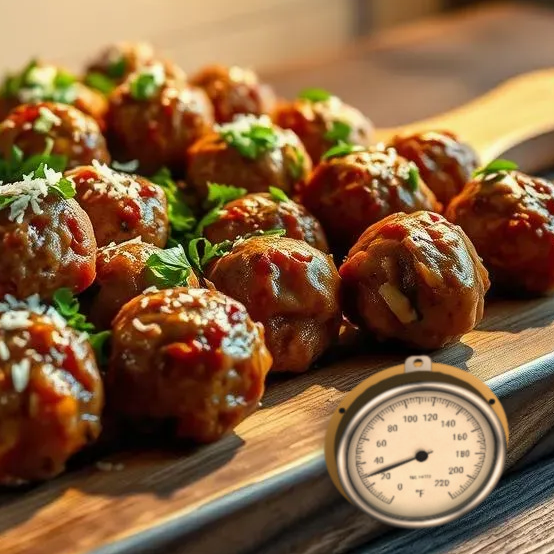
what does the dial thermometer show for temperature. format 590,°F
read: 30,°F
